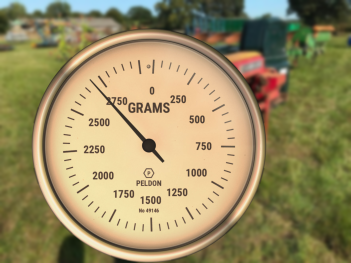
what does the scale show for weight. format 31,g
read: 2700,g
